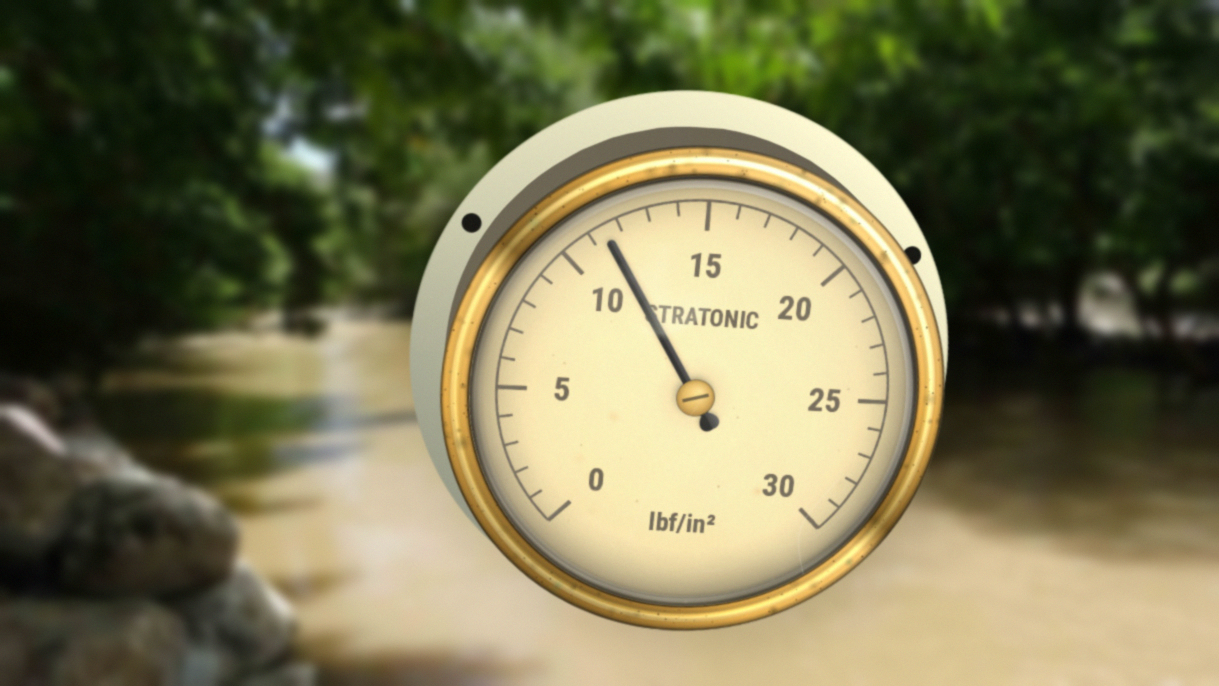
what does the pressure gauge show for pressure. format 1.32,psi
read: 11.5,psi
